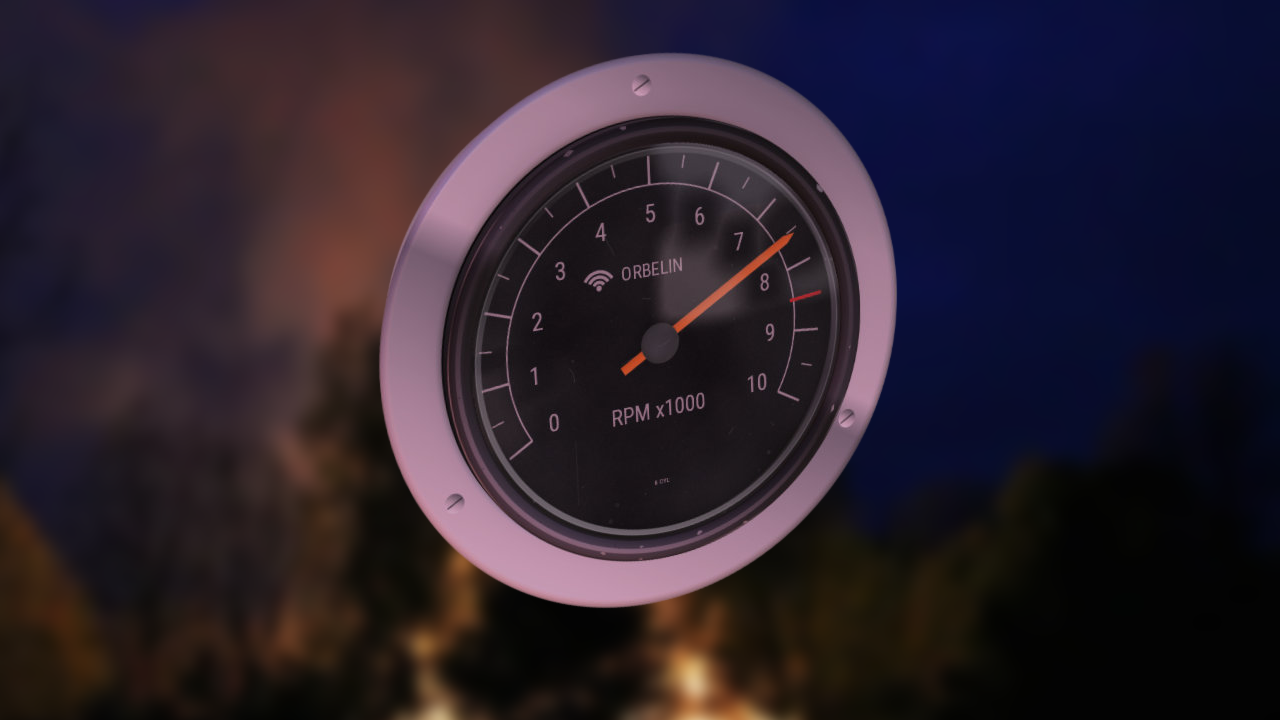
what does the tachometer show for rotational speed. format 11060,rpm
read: 7500,rpm
